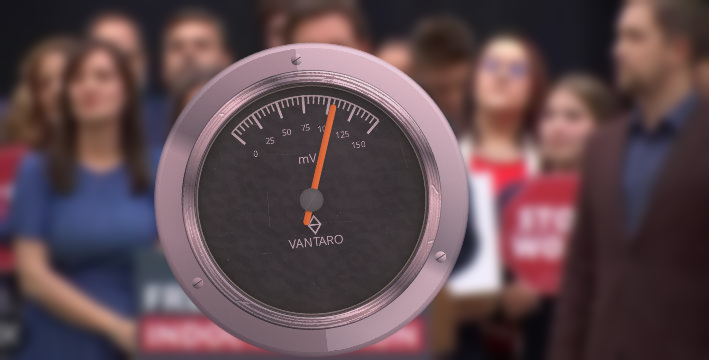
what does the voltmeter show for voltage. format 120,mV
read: 105,mV
